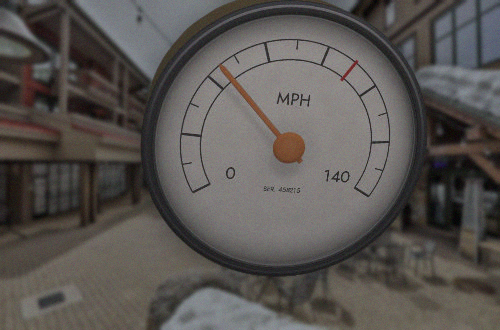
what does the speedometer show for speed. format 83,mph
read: 45,mph
